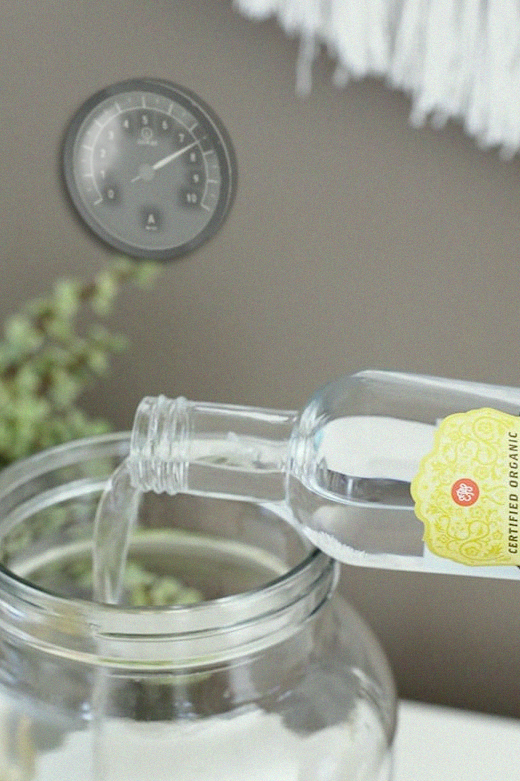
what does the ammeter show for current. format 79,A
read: 7.5,A
